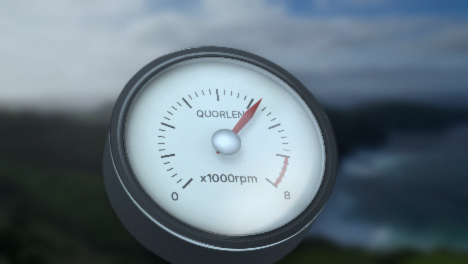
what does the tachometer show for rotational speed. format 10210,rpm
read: 5200,rpm
